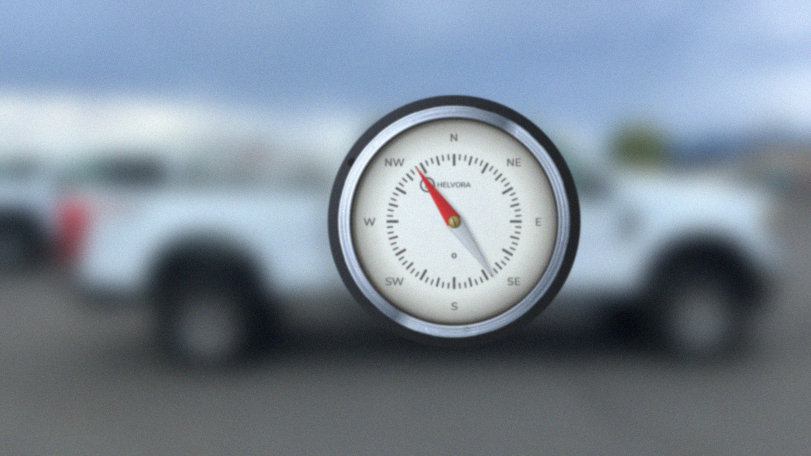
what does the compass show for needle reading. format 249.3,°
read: 325,°
